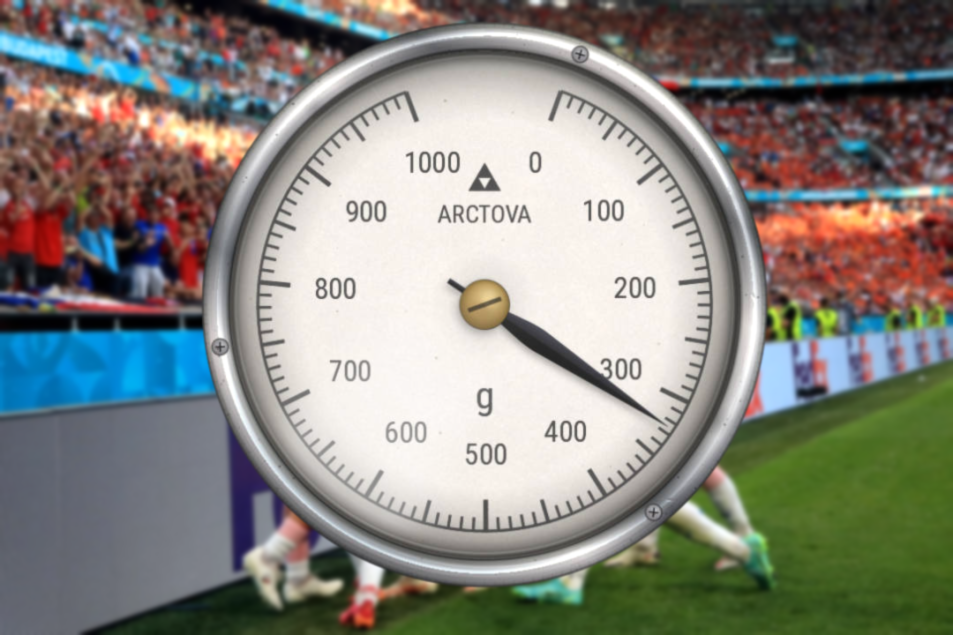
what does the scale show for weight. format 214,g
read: 325,g
